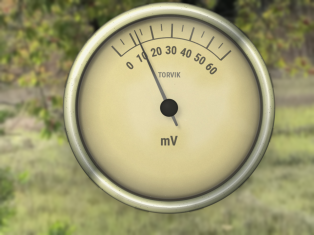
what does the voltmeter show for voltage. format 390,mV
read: 12.5,mV
